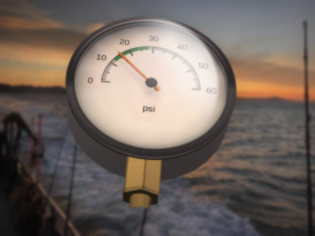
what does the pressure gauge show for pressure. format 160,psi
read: 15,psi
